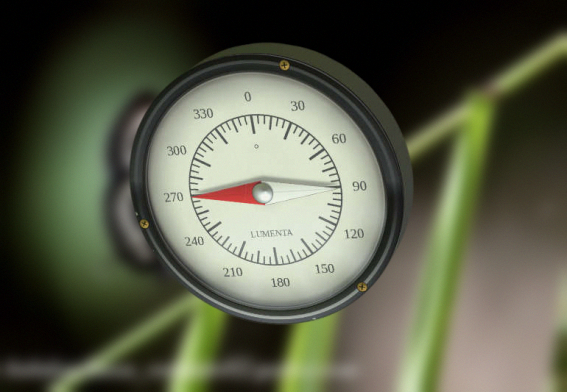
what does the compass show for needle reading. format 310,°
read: 270,°
